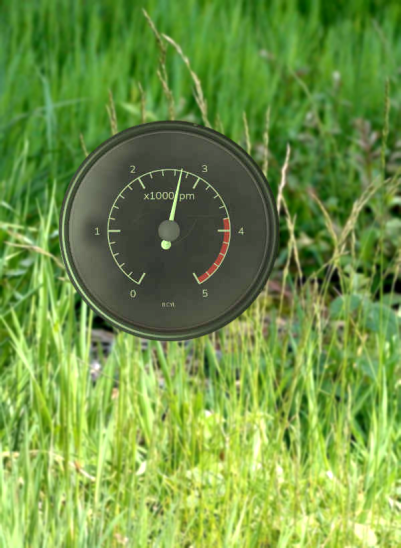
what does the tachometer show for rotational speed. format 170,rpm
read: 2700,rpm
